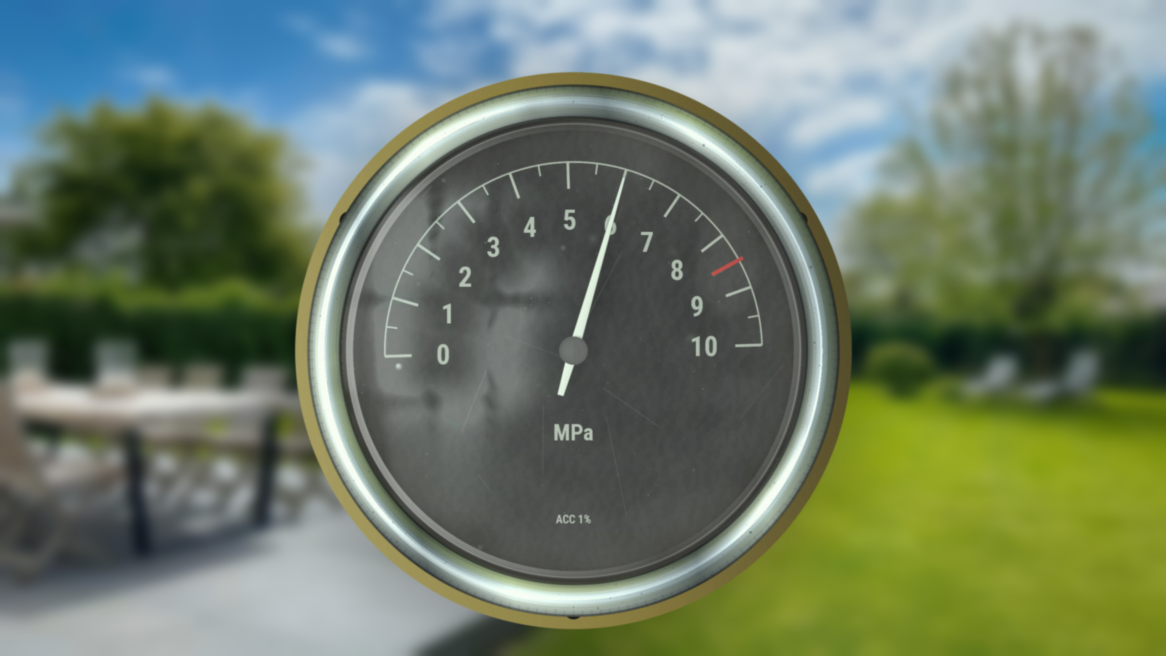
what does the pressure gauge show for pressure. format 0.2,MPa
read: 6,MPa
